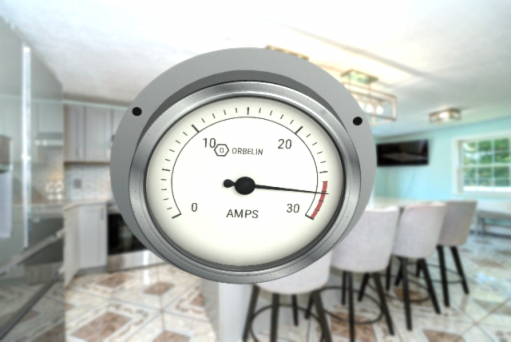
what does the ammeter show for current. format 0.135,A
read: 27,A
